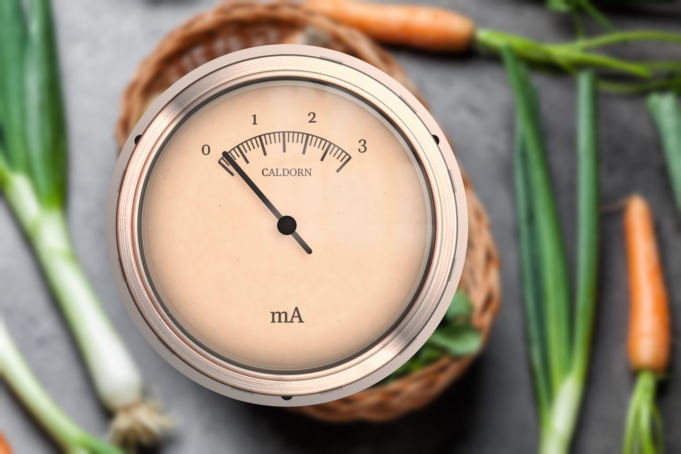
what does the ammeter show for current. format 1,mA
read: 0.2,mA
